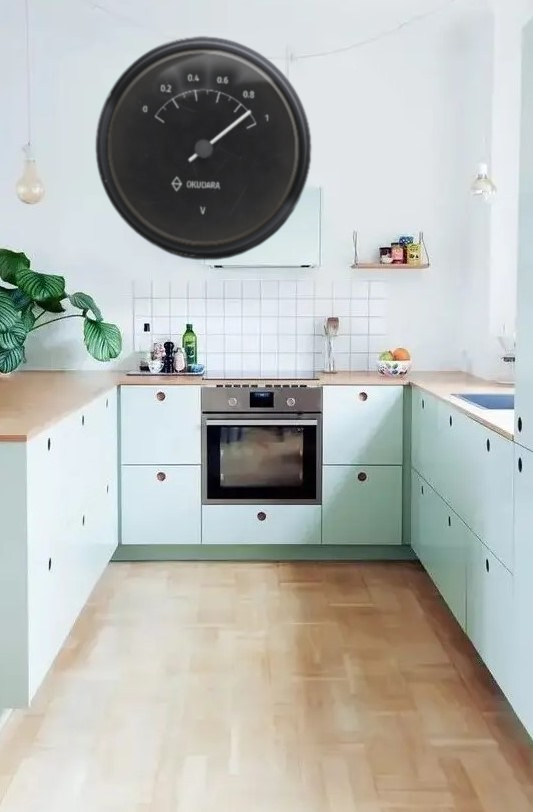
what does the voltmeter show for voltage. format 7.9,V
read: 0.9,V
